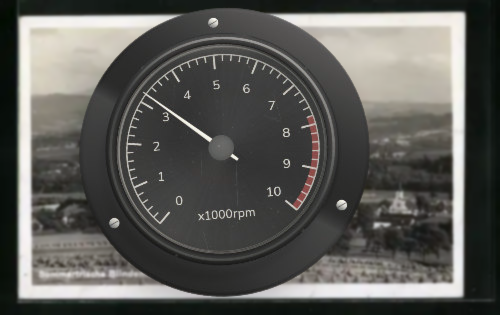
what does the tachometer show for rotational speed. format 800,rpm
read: 3200,rpm
